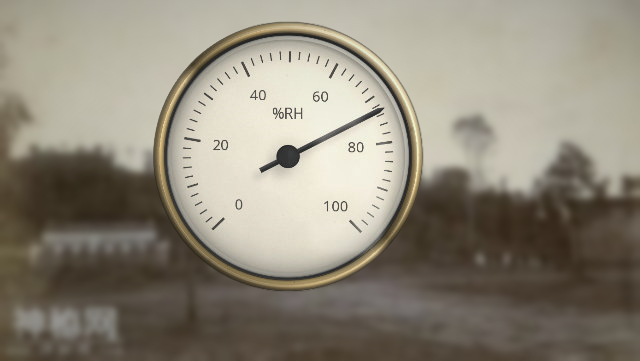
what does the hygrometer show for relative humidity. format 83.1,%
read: 73,%
